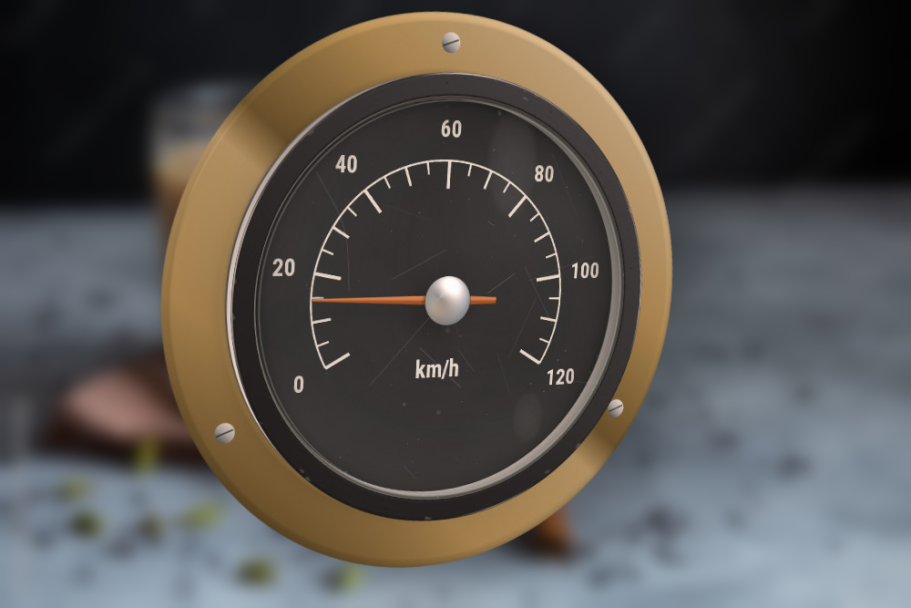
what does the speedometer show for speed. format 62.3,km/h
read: 15,km/h
